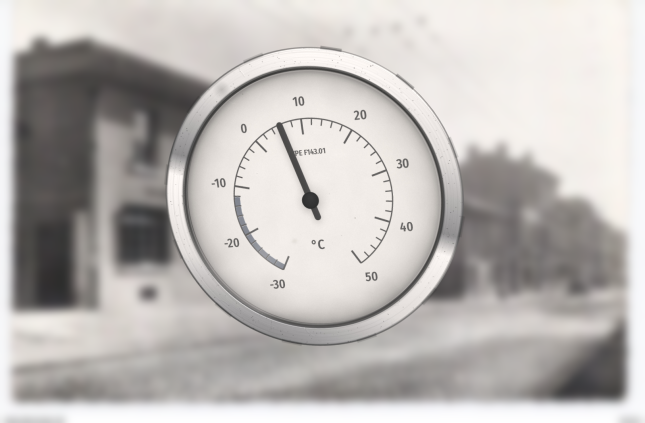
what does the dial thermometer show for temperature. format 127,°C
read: 6,°C
